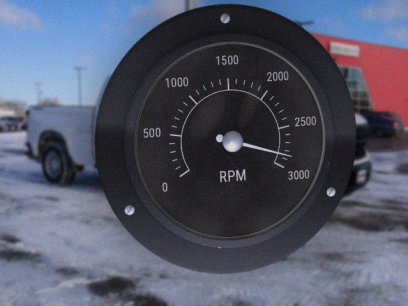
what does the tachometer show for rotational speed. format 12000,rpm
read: 2850,rpm
